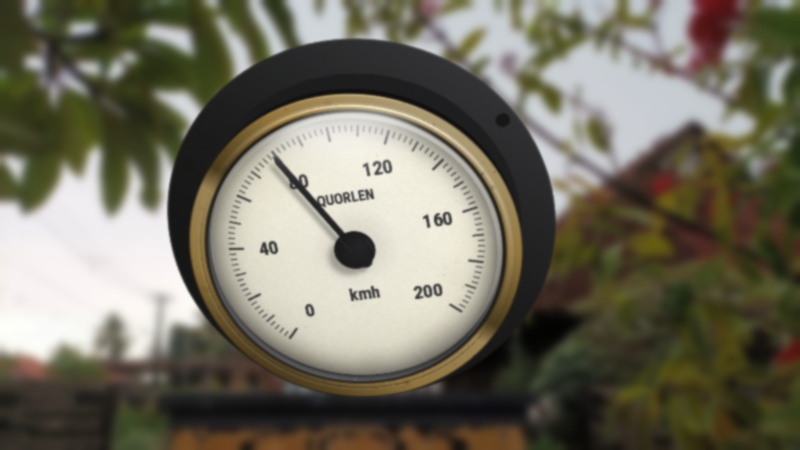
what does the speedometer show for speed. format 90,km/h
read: 80,km/h
